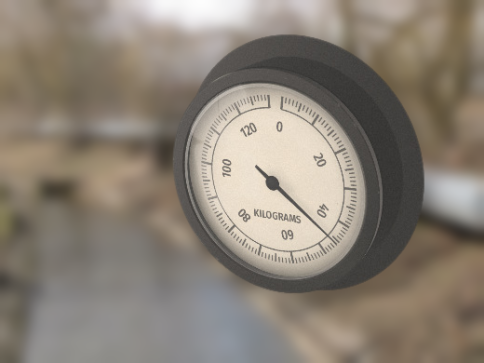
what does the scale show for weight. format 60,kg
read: 45,kg
